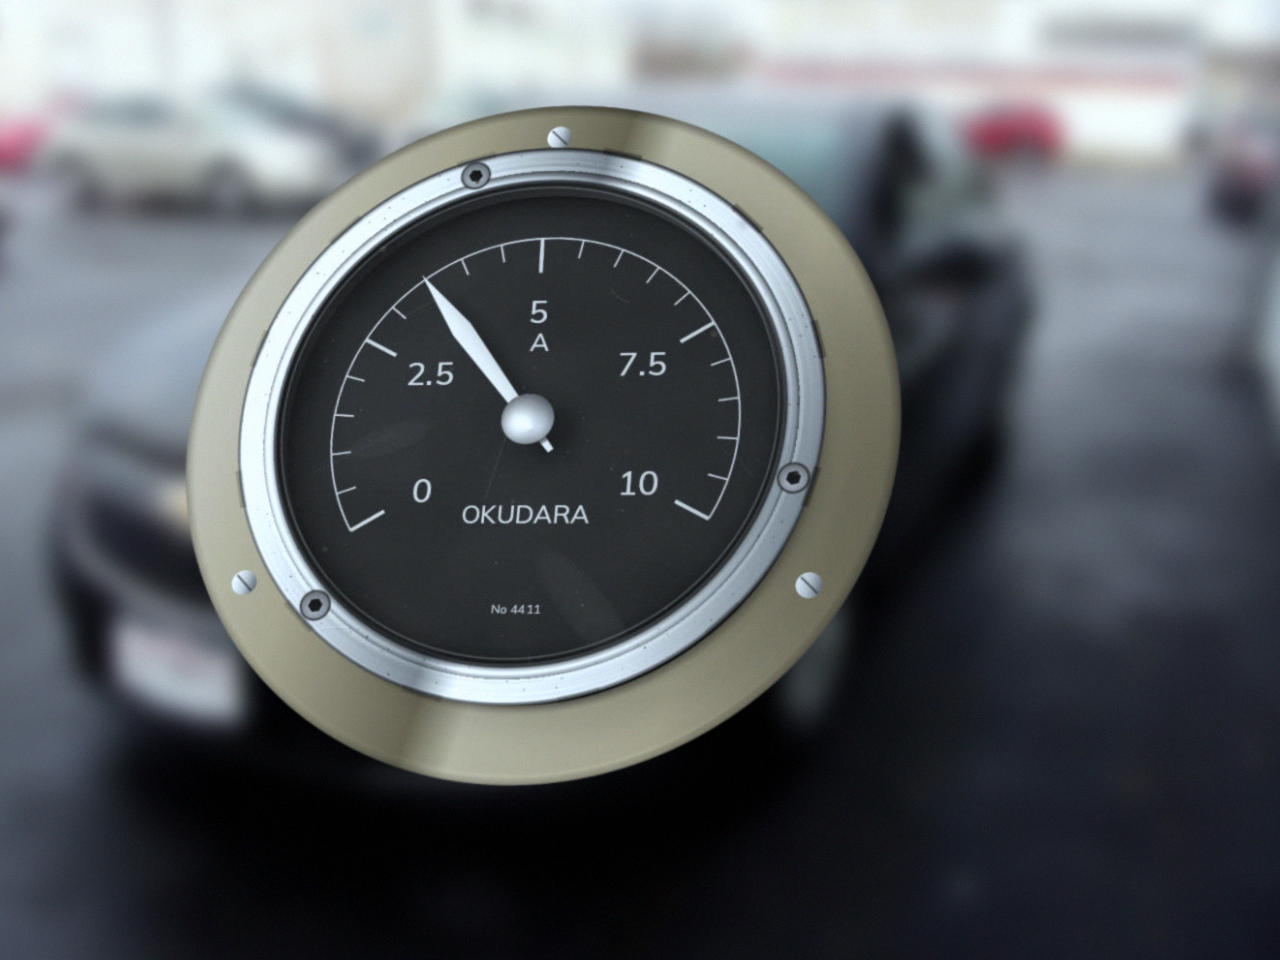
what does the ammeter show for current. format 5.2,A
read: 3.5,A
